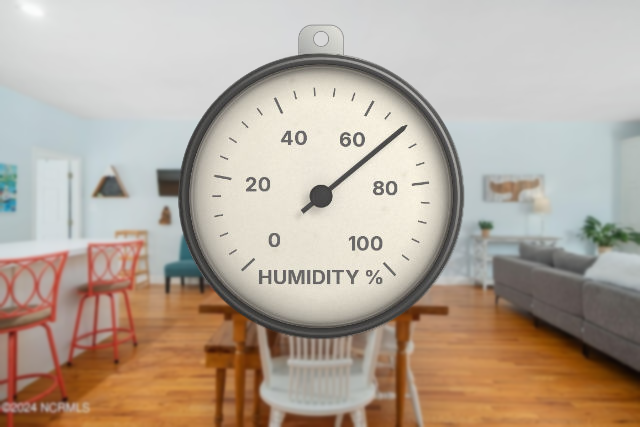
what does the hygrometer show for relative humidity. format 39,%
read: 68,%
